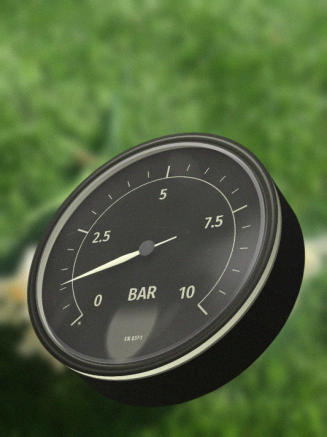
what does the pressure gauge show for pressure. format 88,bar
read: 1,bar
